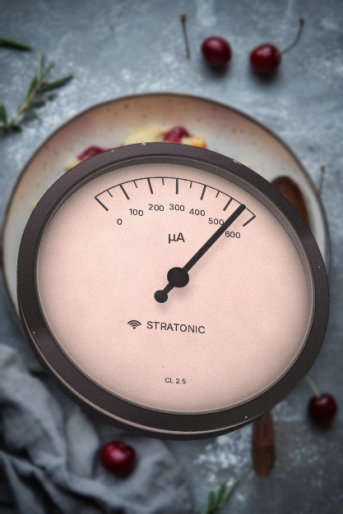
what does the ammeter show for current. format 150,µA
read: 550,µA
